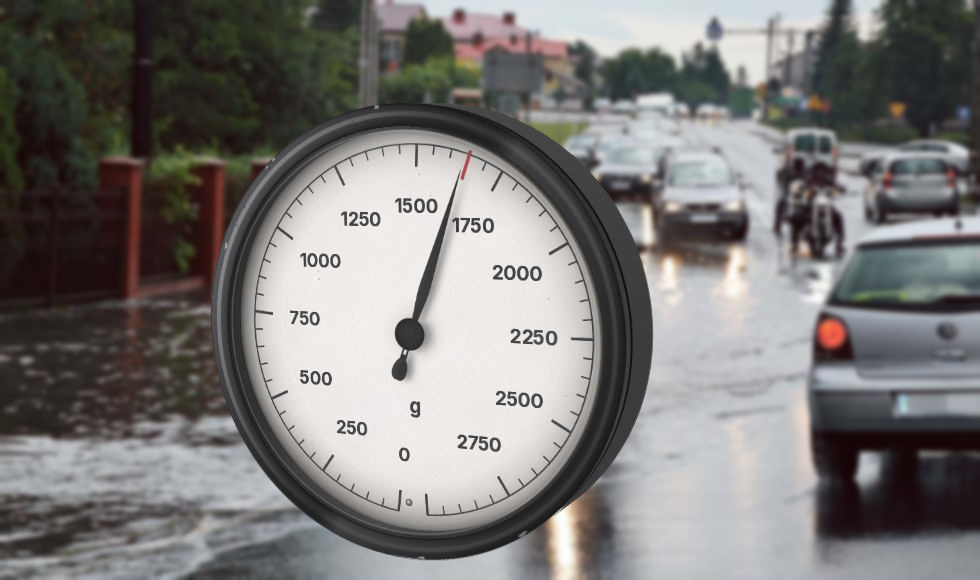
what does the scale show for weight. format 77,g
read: 1650,g
